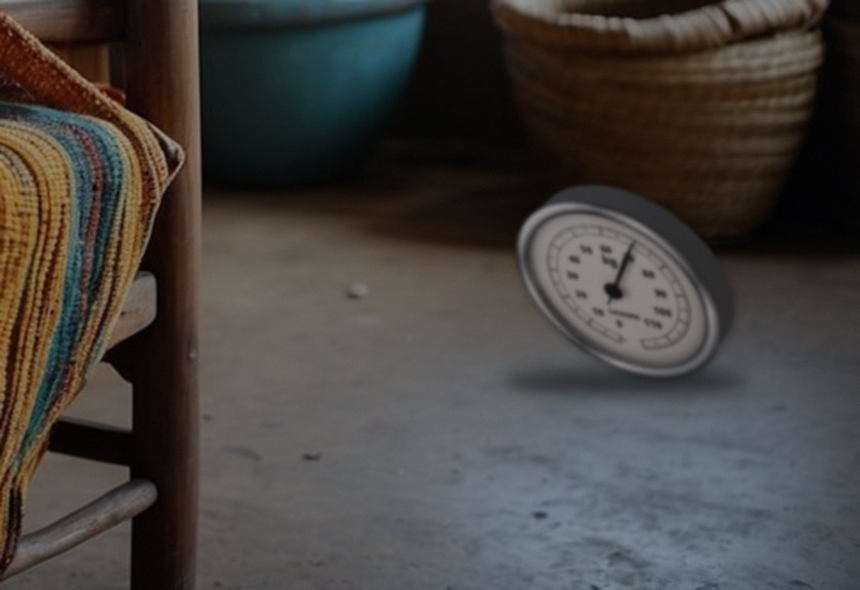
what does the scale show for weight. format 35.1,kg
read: 70,kg
